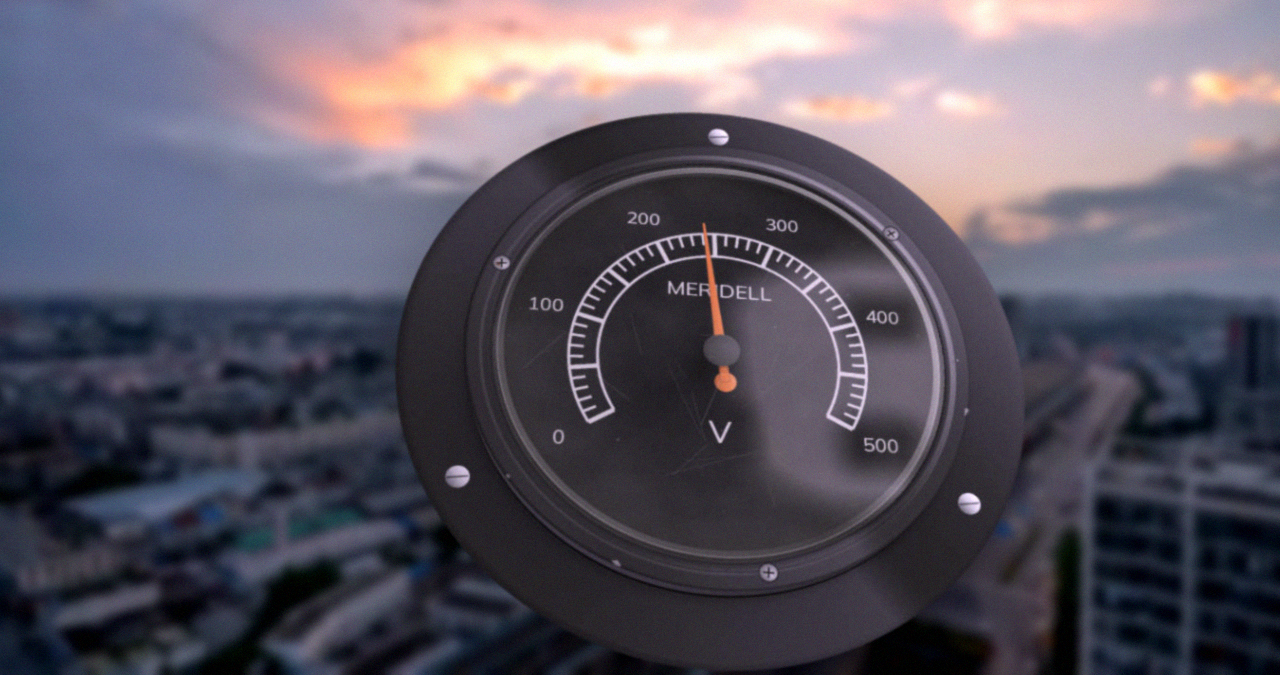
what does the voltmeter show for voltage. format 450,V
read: 240,V
